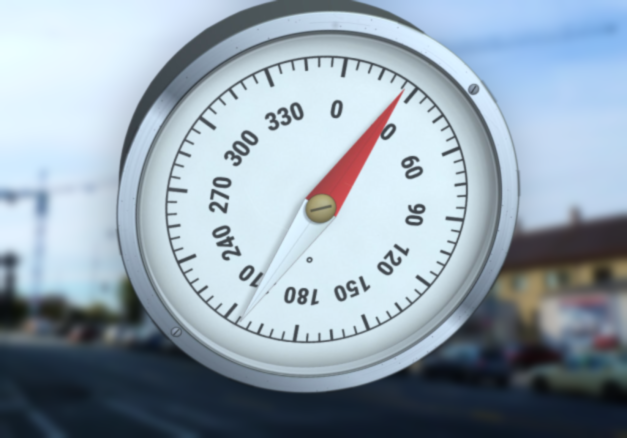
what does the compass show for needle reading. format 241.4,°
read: 25,°
